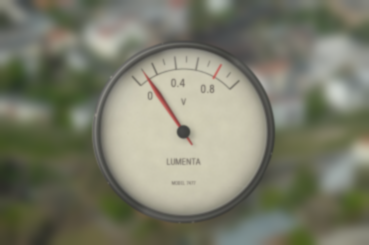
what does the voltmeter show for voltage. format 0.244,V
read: 0.1,V
